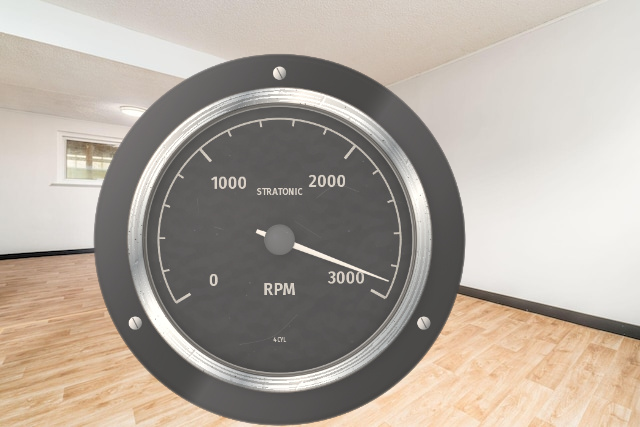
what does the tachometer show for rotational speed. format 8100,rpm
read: 2900,rpm
